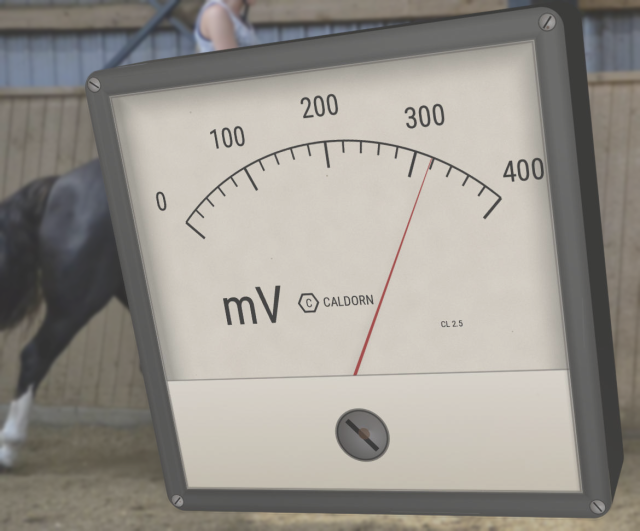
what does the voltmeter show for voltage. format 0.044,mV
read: 320,mV
